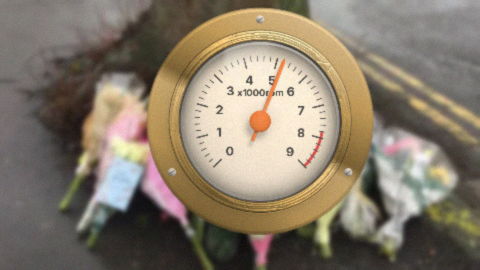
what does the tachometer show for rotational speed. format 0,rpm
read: 5200,rpm
